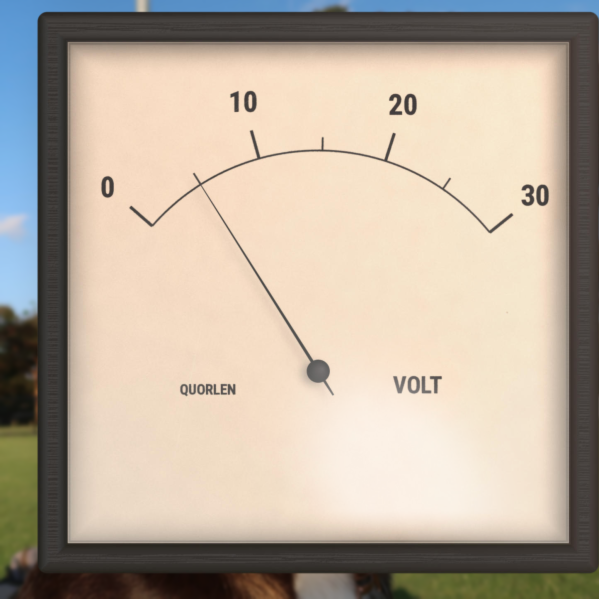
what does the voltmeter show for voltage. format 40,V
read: 5,V
